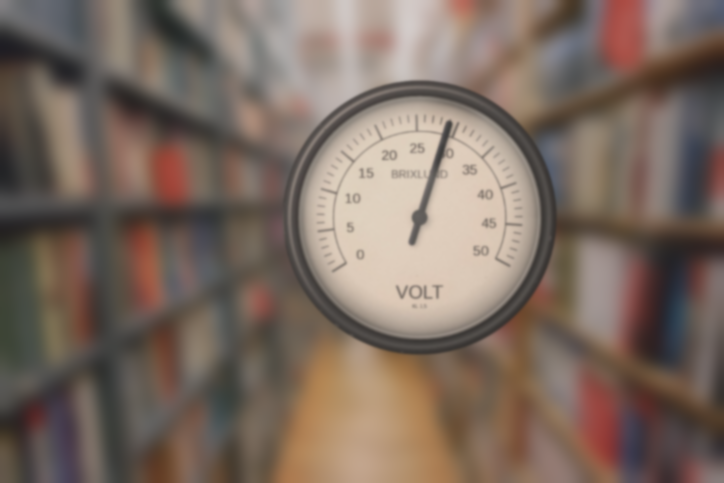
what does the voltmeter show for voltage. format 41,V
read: 29,V
